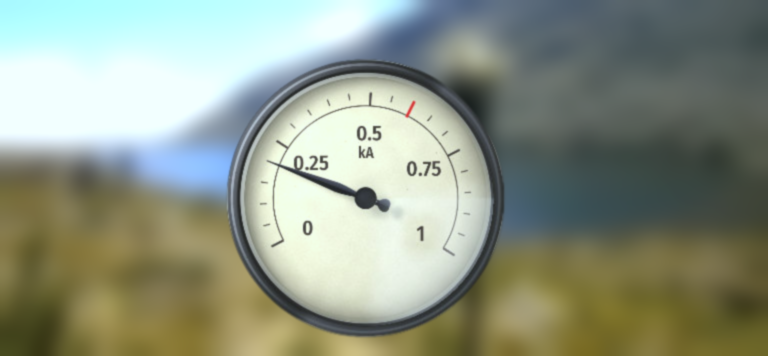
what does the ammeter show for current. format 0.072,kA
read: 0.2,kA
